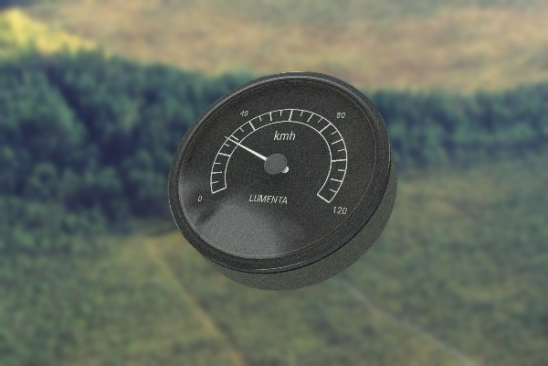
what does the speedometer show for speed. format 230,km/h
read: 27.5,km/h
